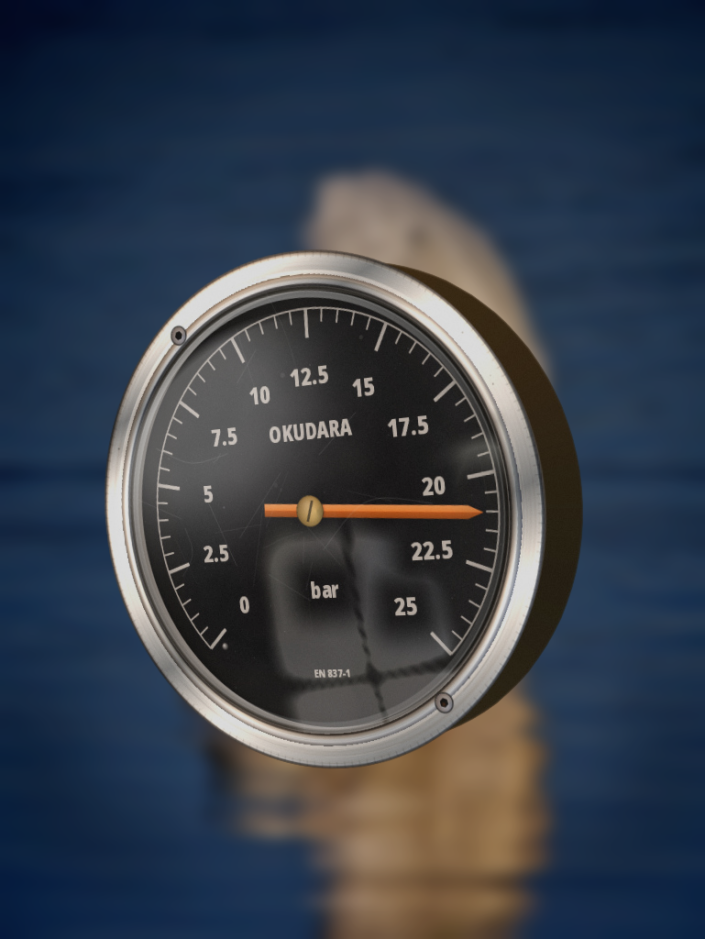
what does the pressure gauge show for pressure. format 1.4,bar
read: 21,bar
